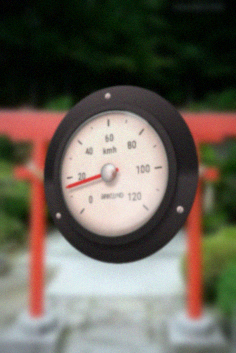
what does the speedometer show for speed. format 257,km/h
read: 15,km/h
